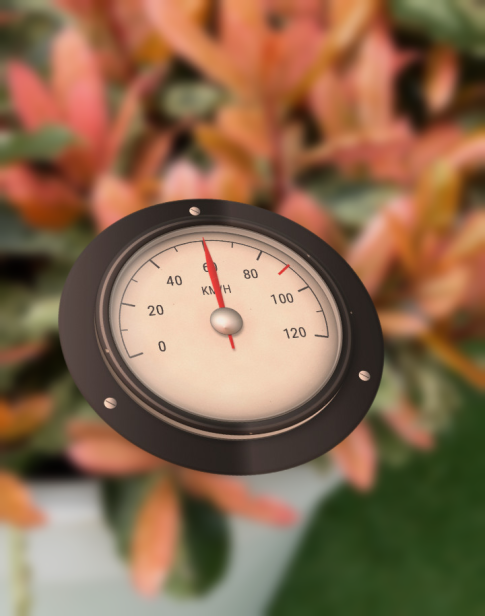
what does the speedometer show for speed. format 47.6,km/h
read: 60,km/h
